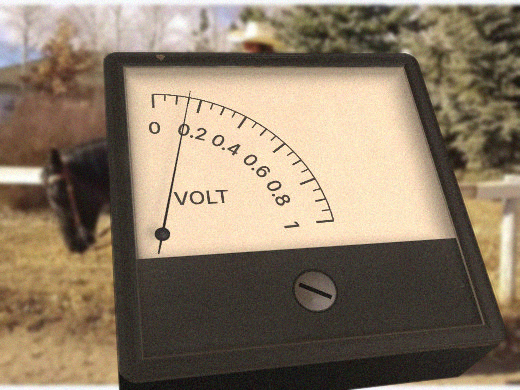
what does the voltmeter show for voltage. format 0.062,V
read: 0.15,V
